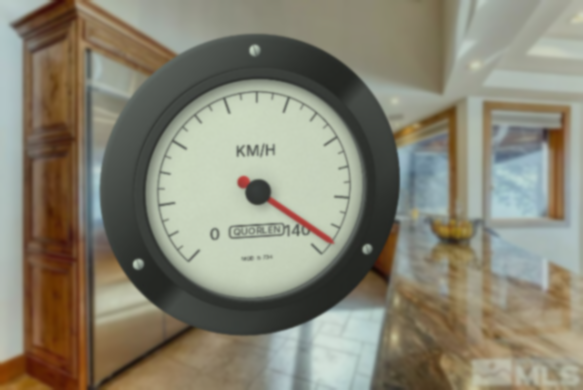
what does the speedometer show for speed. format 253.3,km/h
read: 135,km/h
